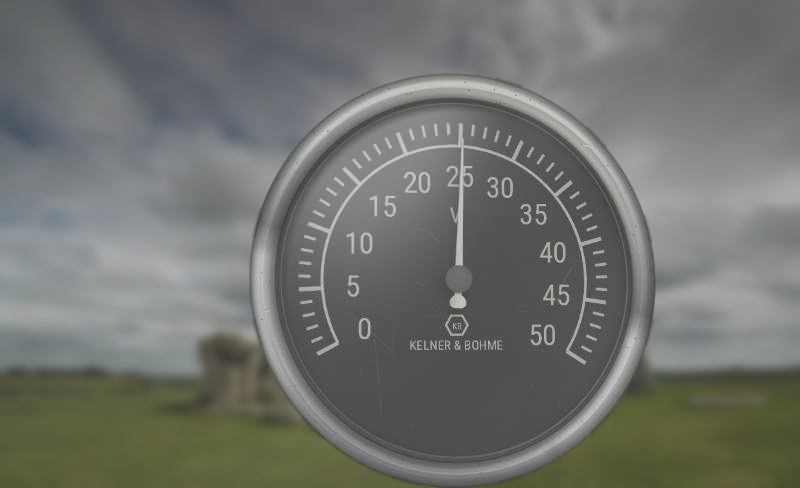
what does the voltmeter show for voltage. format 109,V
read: 25,V
